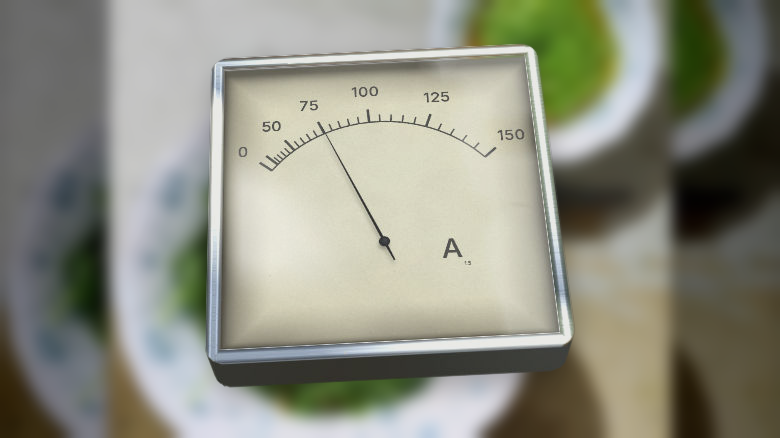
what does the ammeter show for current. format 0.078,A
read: 75,A
